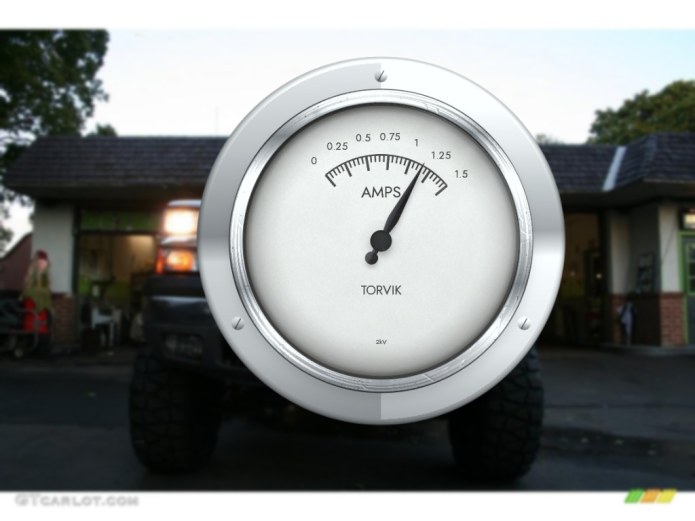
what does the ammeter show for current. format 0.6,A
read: 1.15,A
